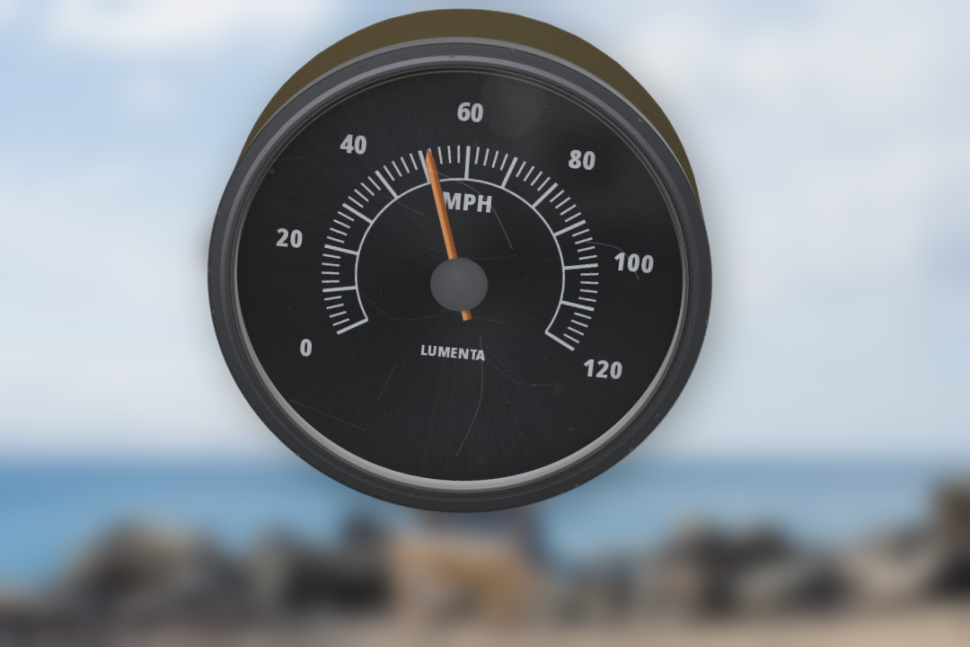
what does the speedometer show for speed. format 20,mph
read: 52,mph
